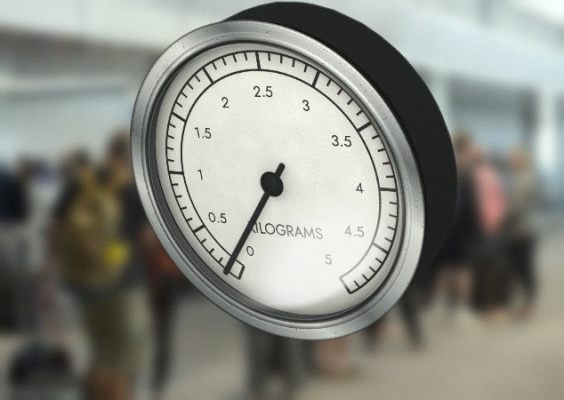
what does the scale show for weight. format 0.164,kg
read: 0.1,kg
